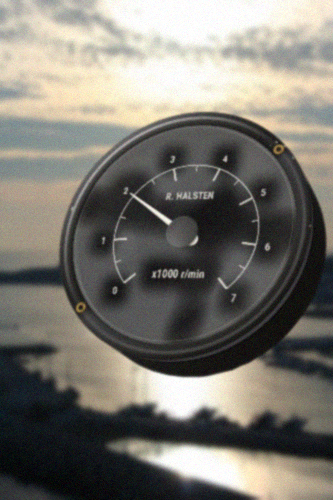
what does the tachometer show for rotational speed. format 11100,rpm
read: 2000,rpm
